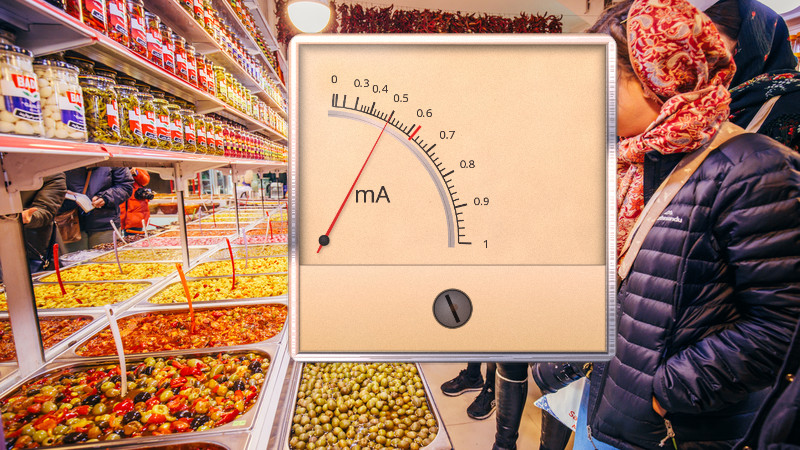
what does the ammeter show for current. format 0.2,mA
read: 0.5,mA
